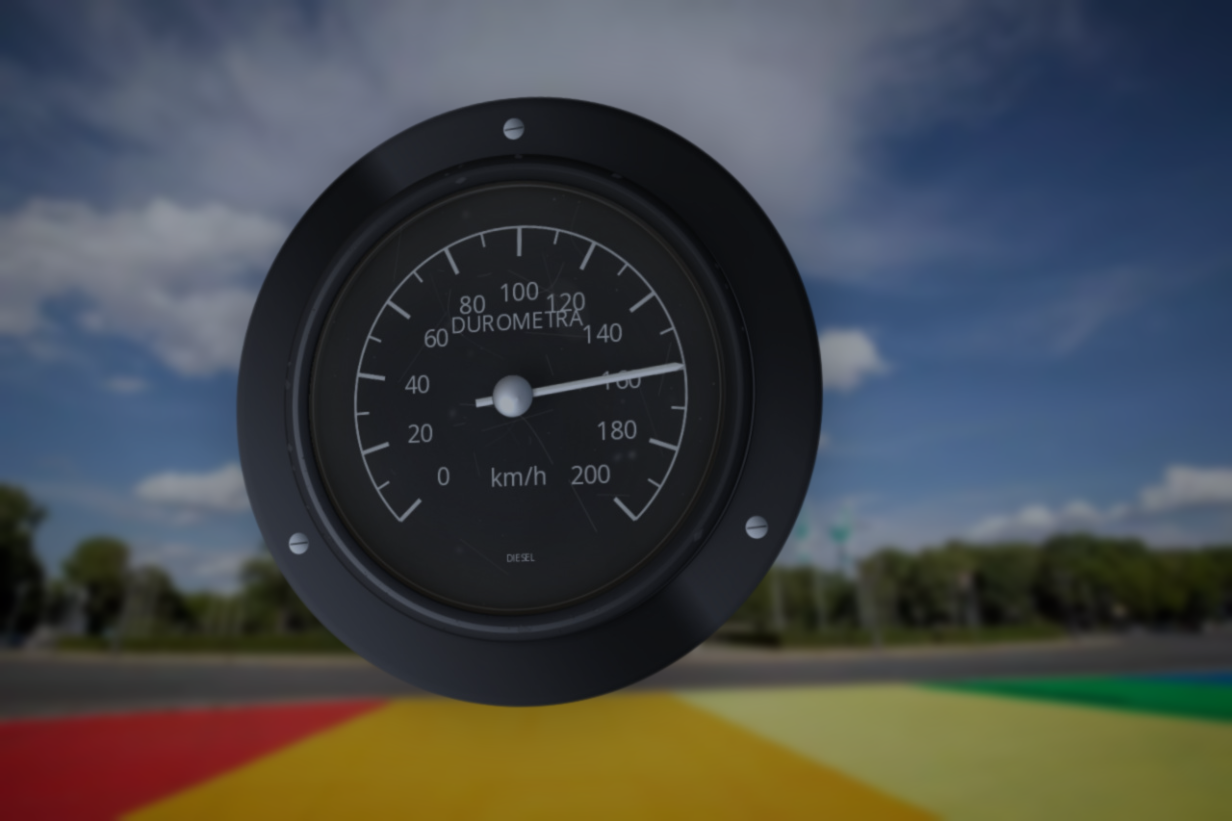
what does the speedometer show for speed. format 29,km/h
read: 160,km/h
